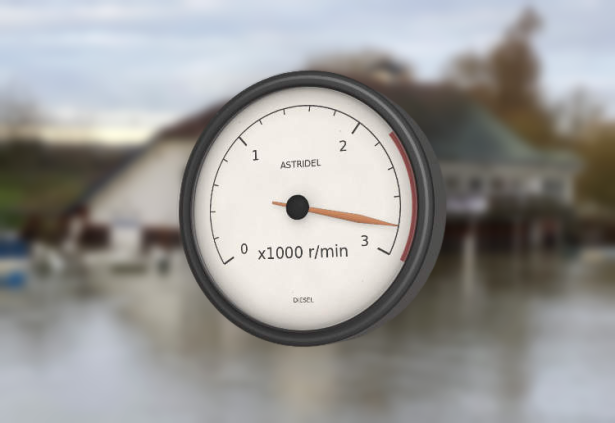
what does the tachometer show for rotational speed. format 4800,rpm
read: 2800,rpm
